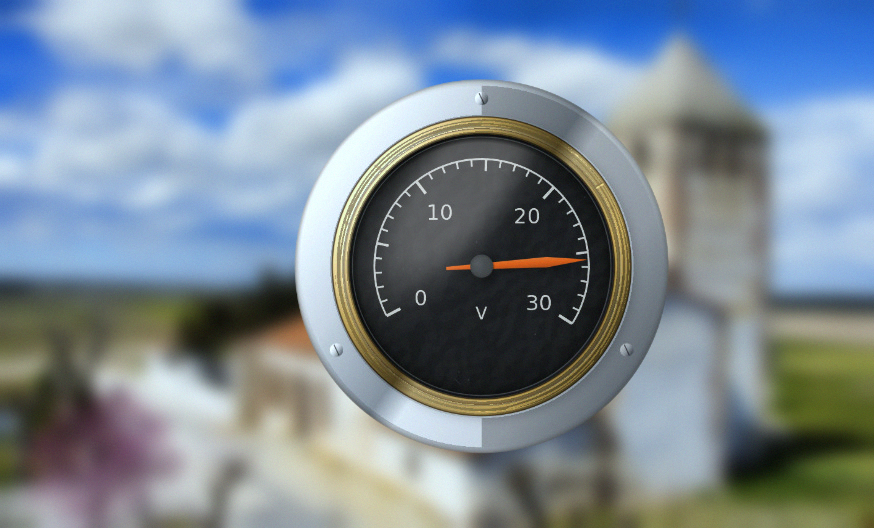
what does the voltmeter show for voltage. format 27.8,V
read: 25.5,V
